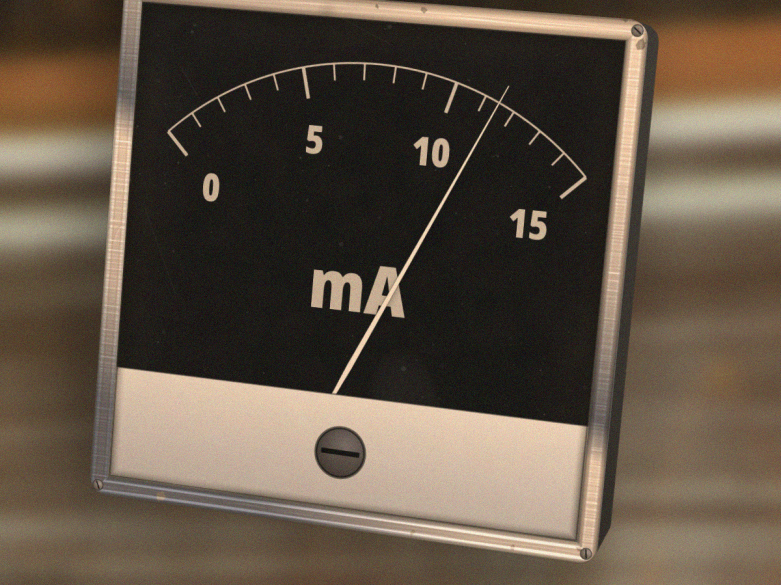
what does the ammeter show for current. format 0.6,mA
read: 11.5,mA
